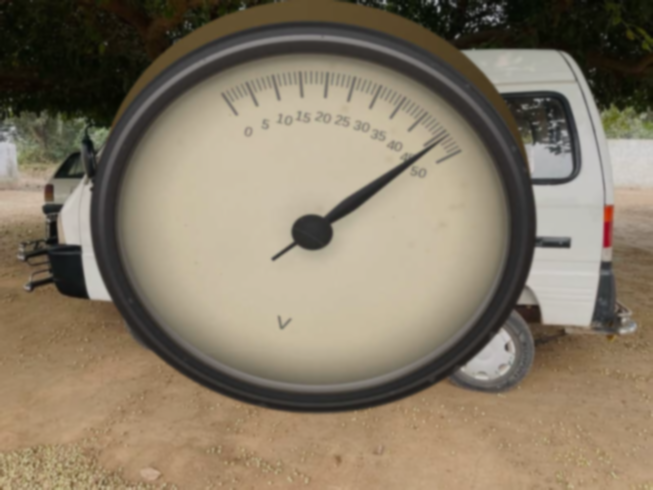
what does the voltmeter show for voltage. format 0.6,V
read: 45,V
